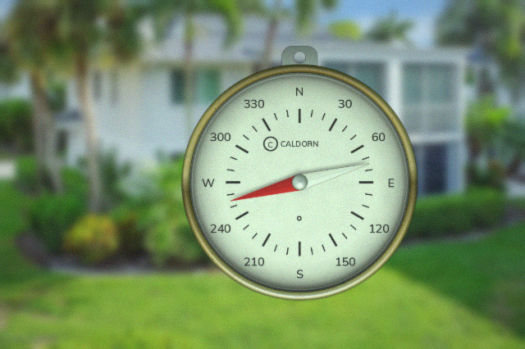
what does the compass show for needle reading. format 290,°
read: 255,°
